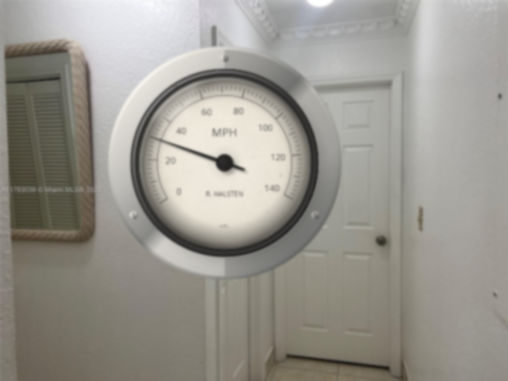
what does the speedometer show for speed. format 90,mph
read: 30,mph
